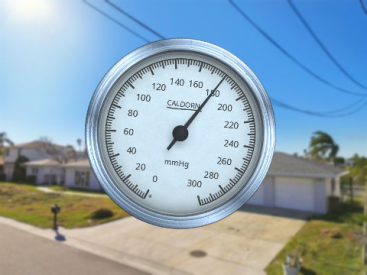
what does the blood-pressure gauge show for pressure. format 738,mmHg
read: 180,mmHg
